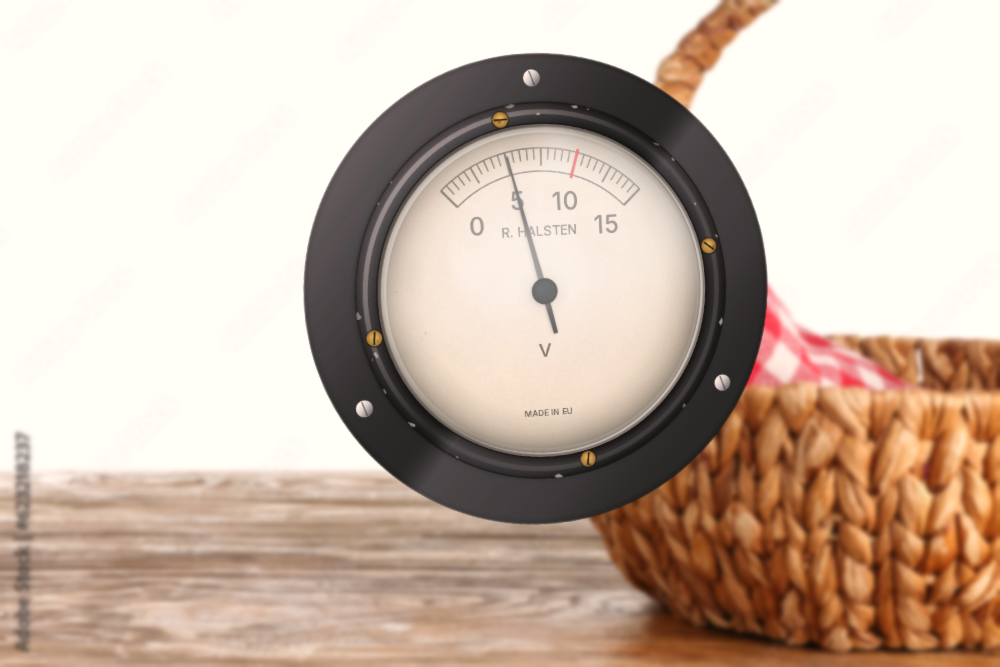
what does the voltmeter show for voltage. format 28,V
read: 5,V
